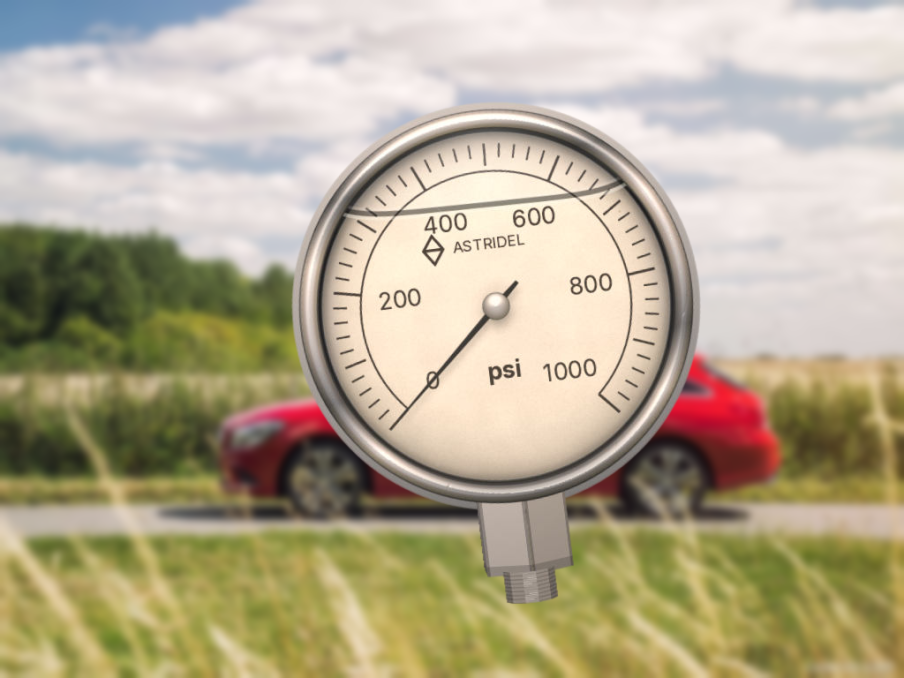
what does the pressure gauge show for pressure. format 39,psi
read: 0,psi
